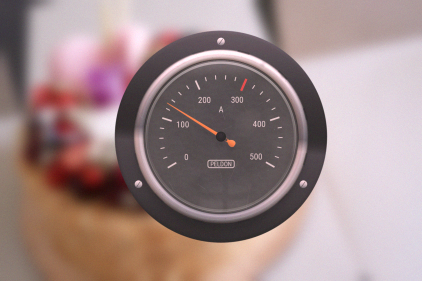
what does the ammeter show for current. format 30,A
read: 130,A
